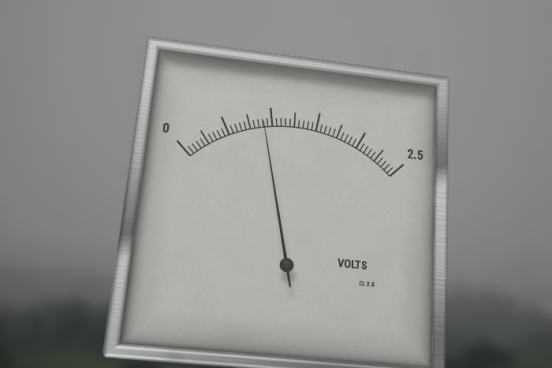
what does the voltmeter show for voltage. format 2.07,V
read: 0.9,V
